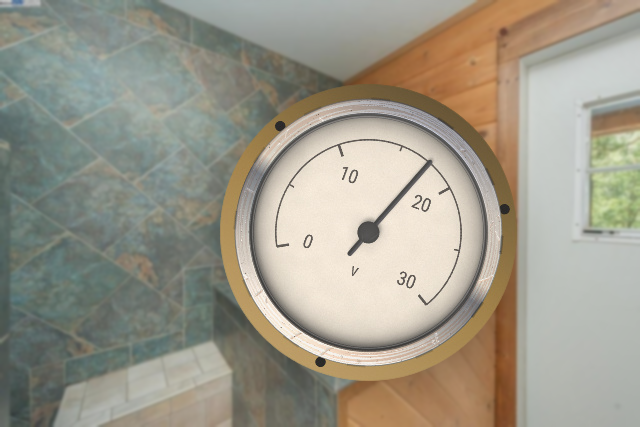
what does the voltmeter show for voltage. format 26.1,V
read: 17.5,V
